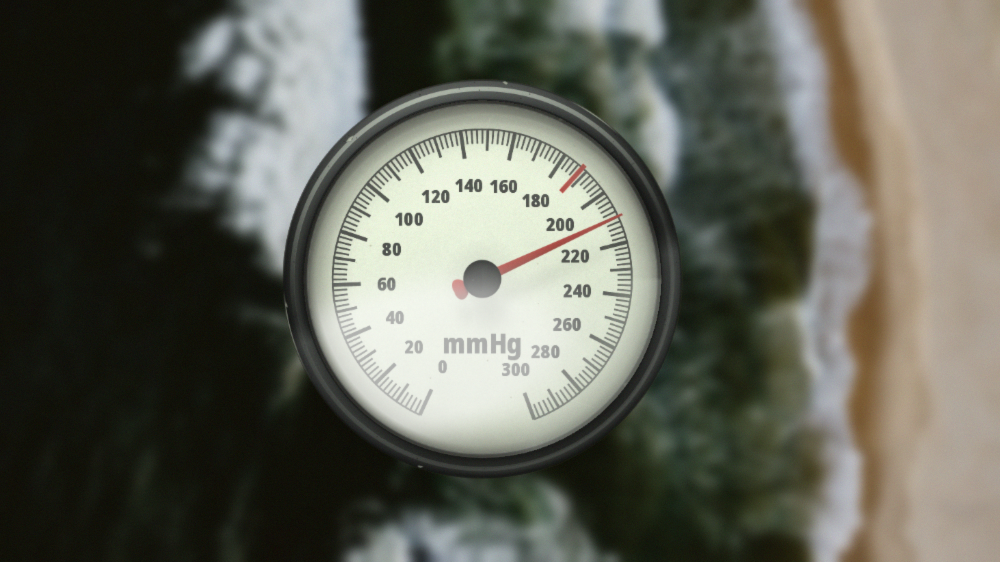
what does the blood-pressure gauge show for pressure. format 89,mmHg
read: 210,mmHg
